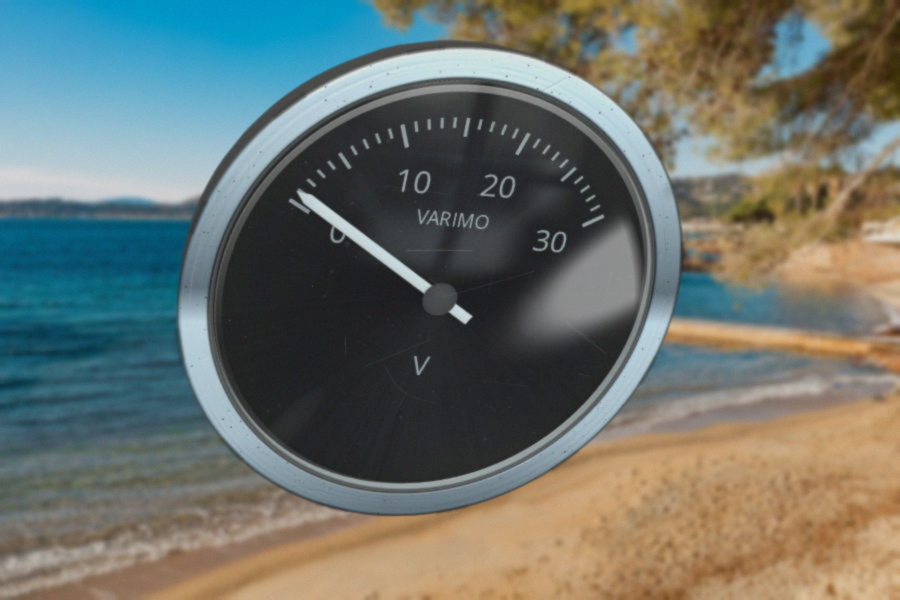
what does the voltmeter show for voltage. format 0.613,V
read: 1,V
